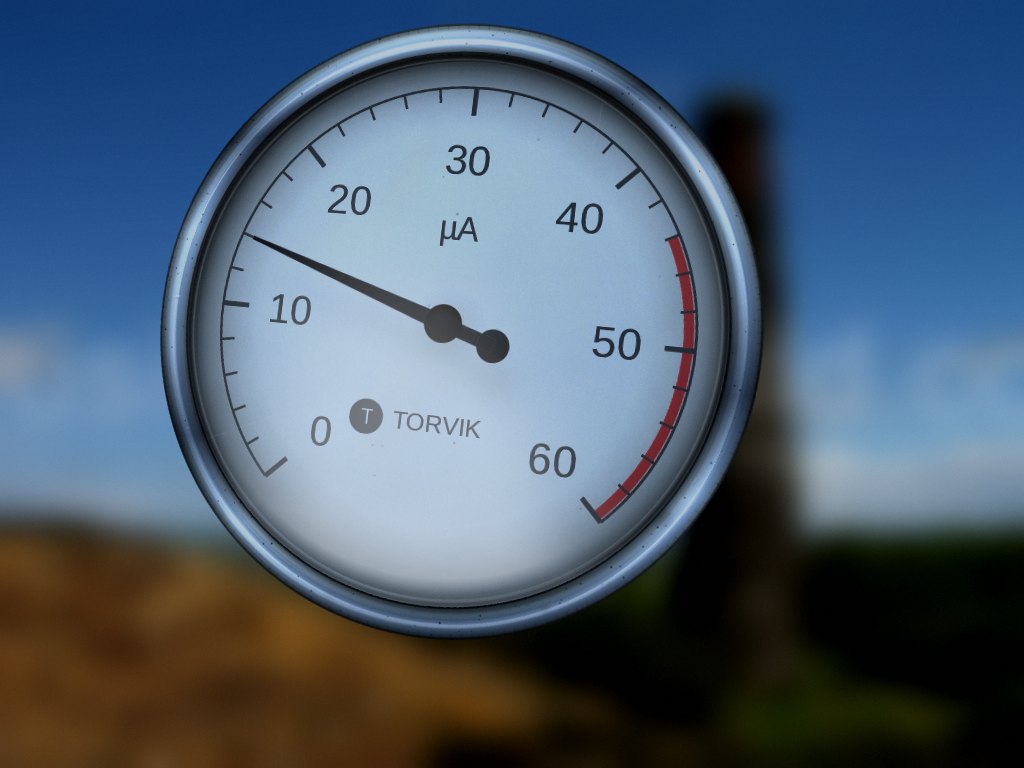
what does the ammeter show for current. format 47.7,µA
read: 14,µA
